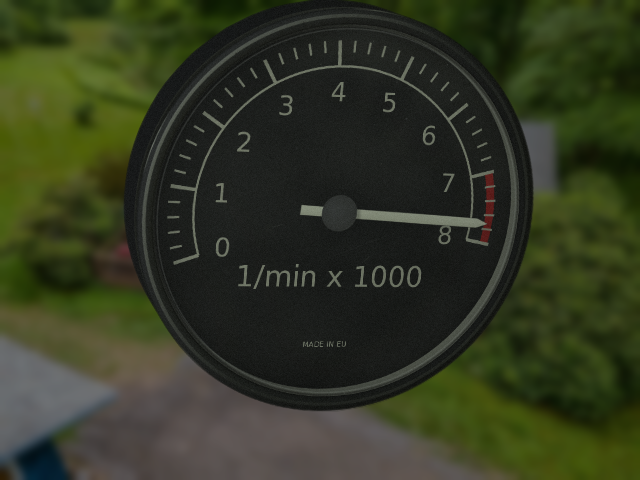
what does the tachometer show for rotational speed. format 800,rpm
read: 7700,rpm
